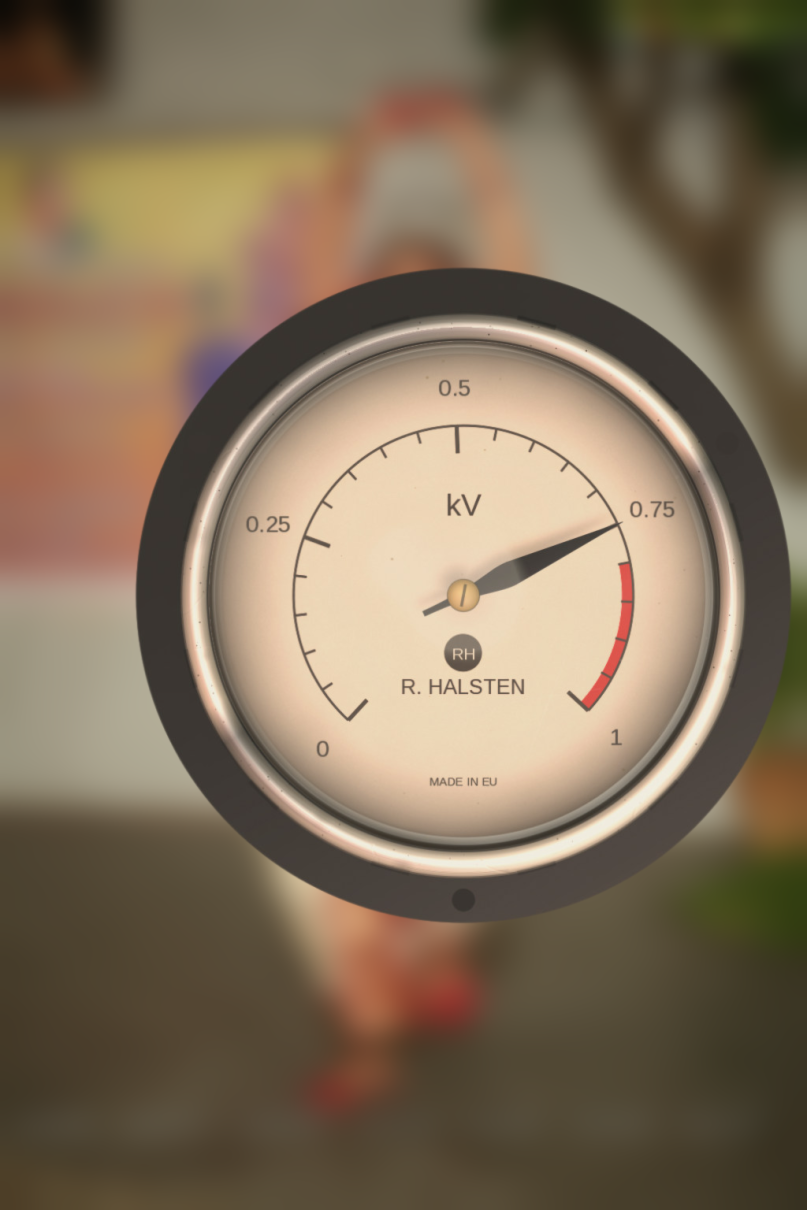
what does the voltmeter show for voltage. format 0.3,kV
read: 0.75,kV
